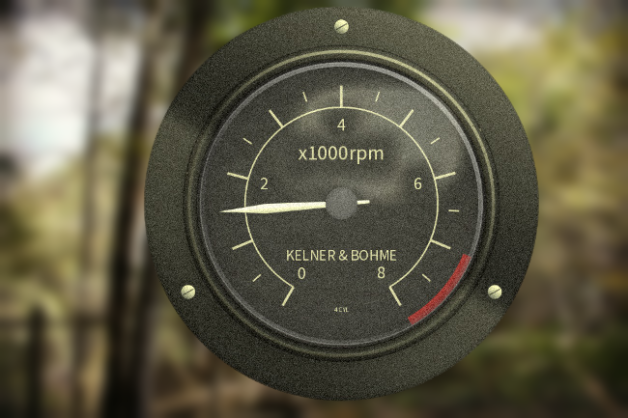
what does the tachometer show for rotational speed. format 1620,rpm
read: 1500,rpm
